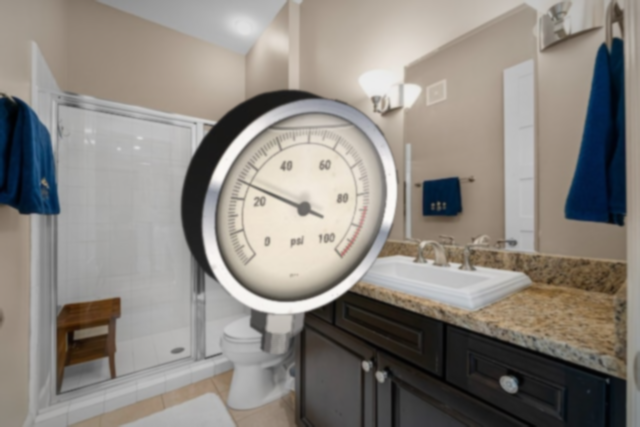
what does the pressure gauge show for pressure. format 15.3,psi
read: 25,psi
